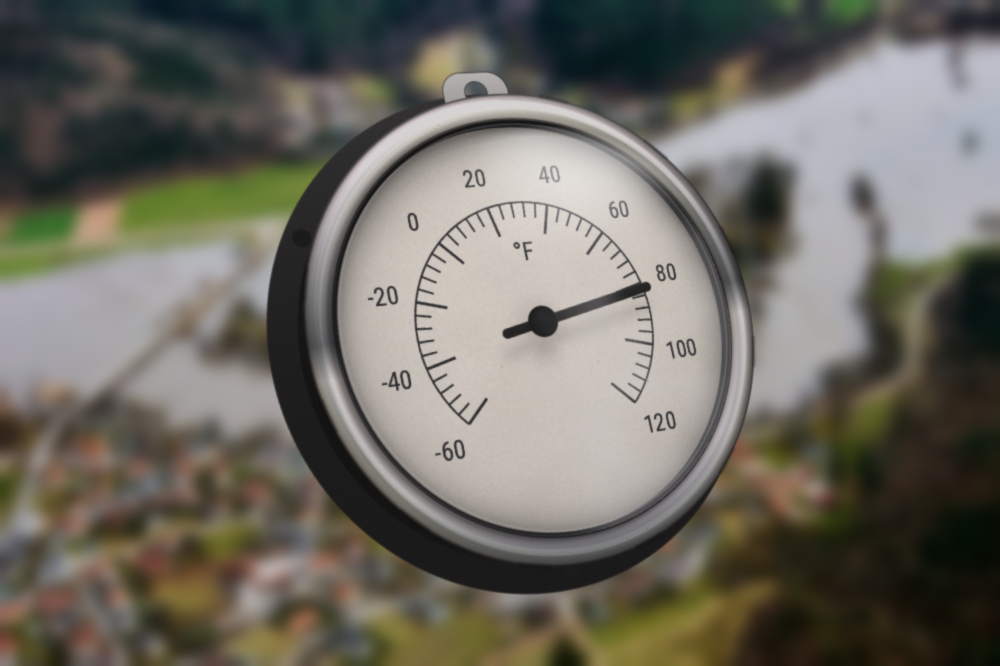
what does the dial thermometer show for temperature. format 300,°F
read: 82,°F
